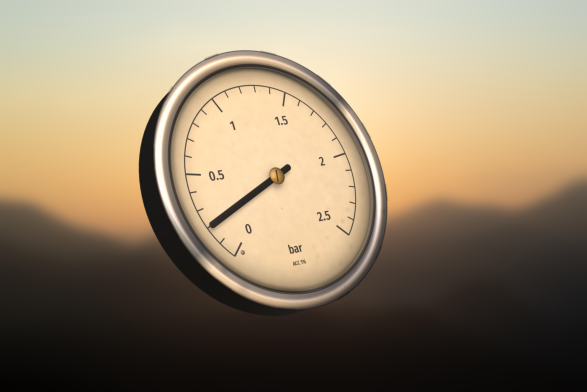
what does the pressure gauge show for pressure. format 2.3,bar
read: 0.2,bar
